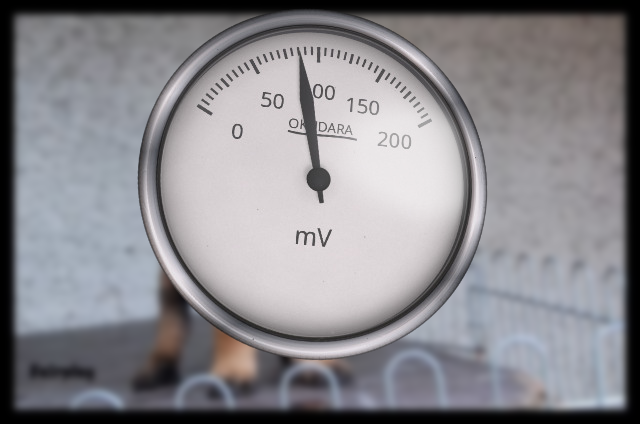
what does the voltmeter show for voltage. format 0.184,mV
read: 85,mV
